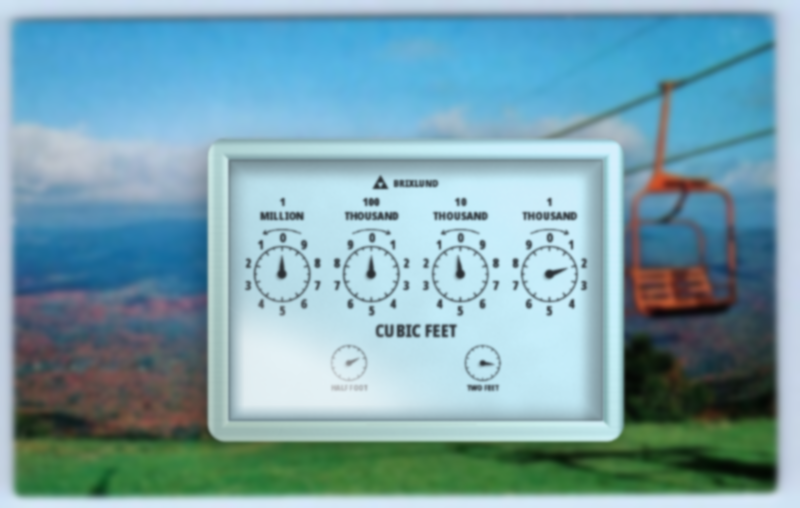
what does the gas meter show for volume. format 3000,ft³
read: 200,ft³
